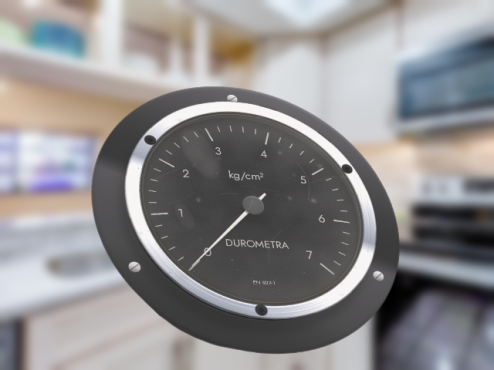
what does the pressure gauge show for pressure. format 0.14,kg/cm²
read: 0,kg/cm²
